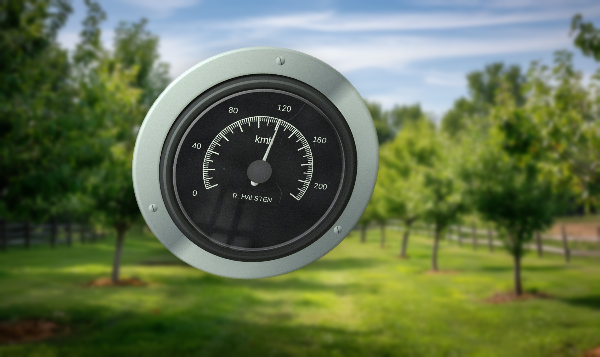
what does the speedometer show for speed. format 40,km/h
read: 120,km/h
